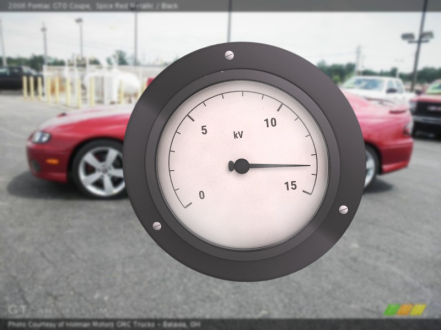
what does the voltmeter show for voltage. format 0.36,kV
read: 13.5,kV
